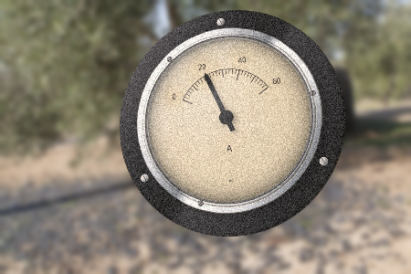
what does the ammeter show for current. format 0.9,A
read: 20,A
